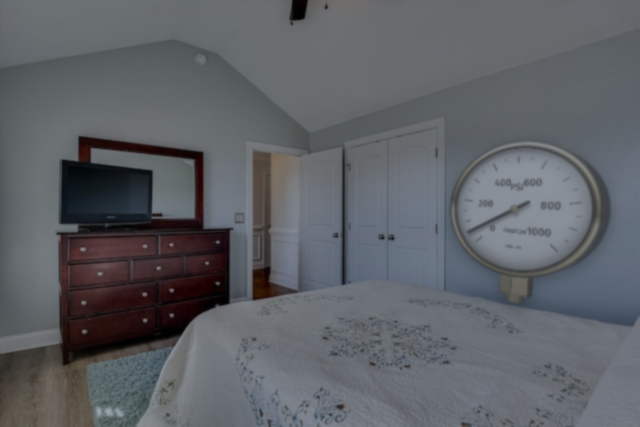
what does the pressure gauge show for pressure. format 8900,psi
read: 50,psi
